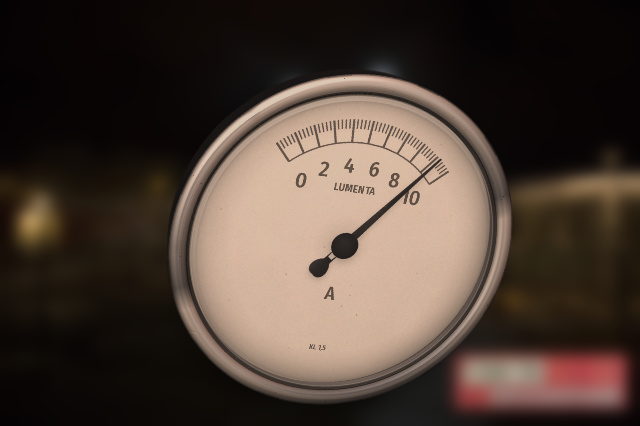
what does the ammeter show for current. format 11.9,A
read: 9,A
